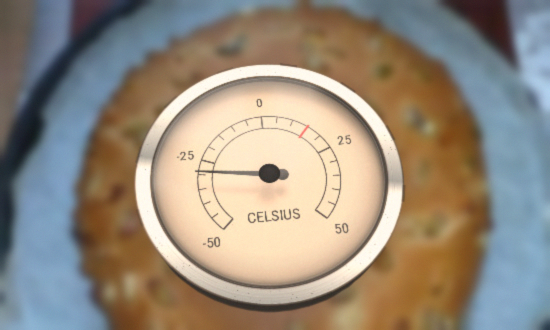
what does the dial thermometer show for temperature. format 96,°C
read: -30,°C
